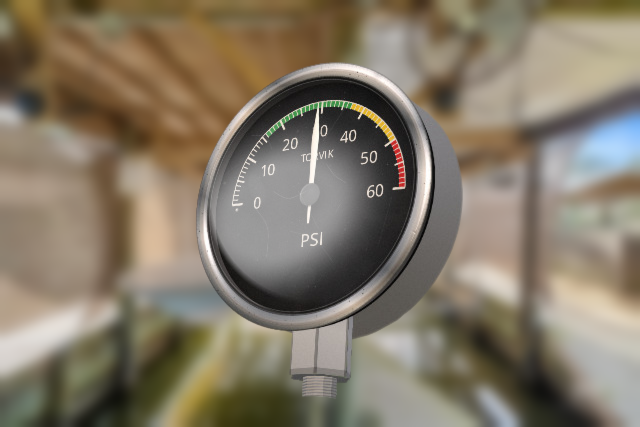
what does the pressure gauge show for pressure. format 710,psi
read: 30,psi
